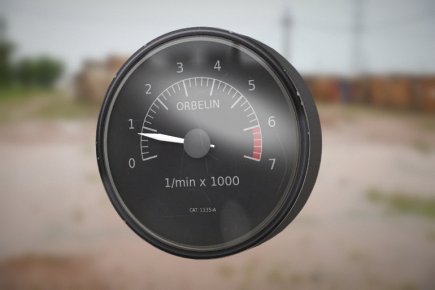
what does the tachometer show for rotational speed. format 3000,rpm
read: 800,rpm
